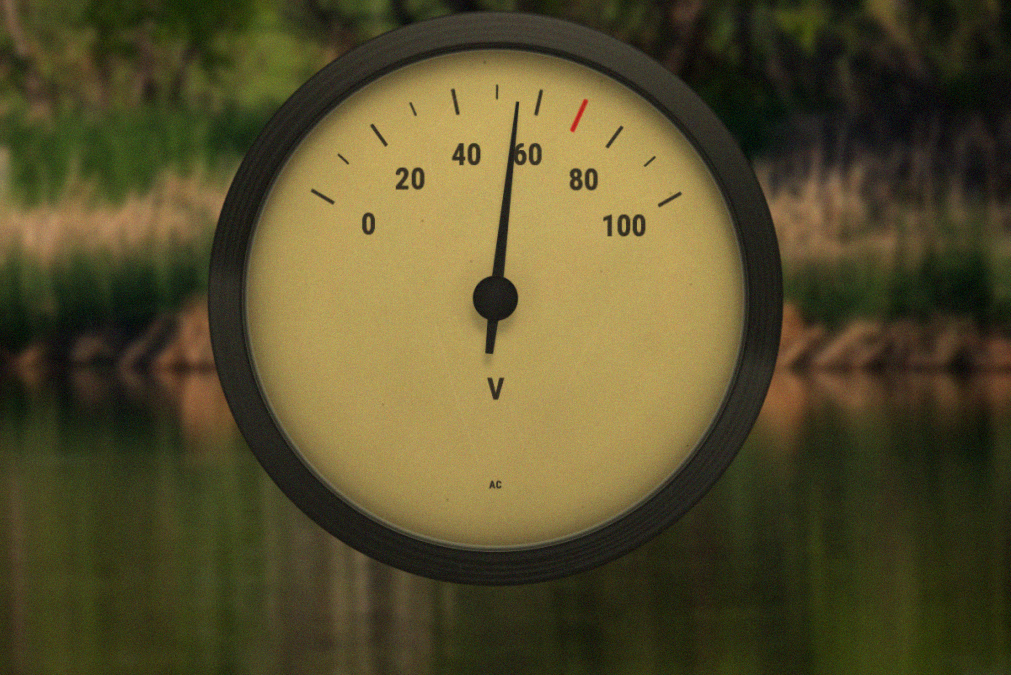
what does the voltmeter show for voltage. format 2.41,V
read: 55,V
